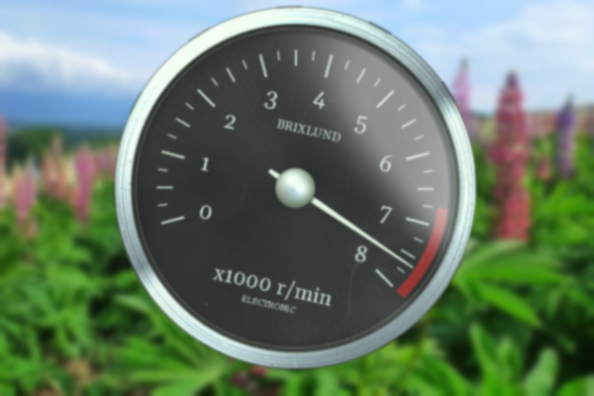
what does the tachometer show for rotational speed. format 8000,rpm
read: 7625,rpm
